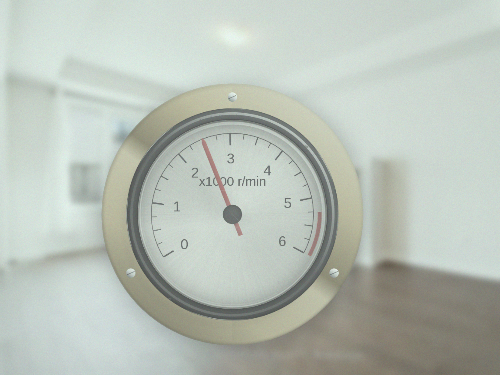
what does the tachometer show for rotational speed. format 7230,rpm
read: 2500,rpm
